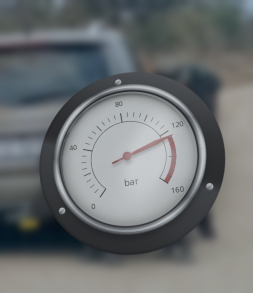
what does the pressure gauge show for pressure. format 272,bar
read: 125,bar
